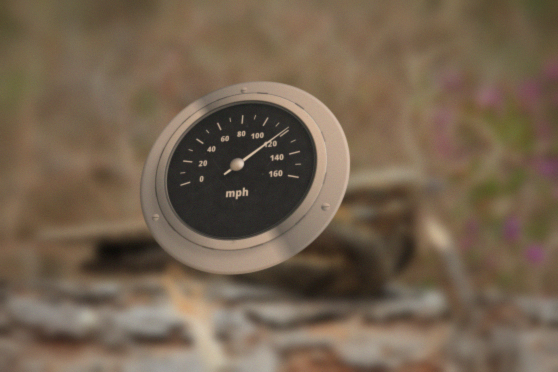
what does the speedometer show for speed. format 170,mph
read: 120,mph
